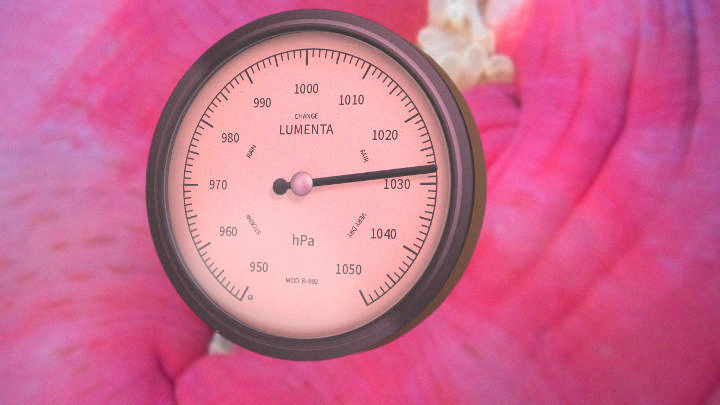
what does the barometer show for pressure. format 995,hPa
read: 1028,hPa
